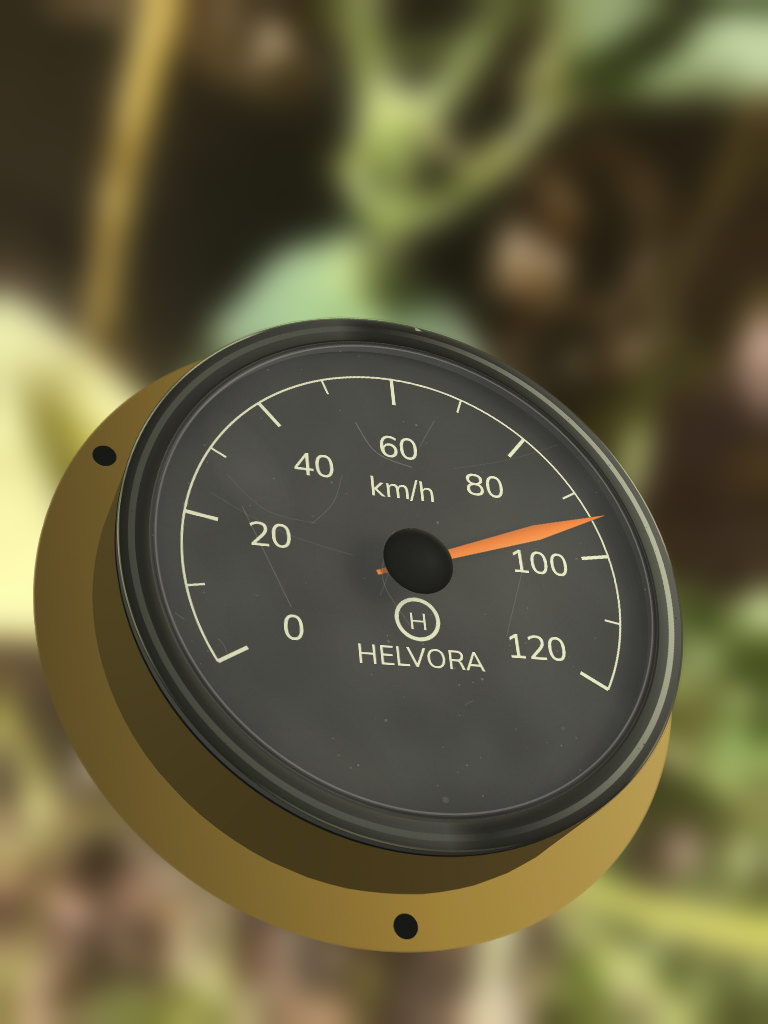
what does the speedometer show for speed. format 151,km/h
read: 95,km/h
